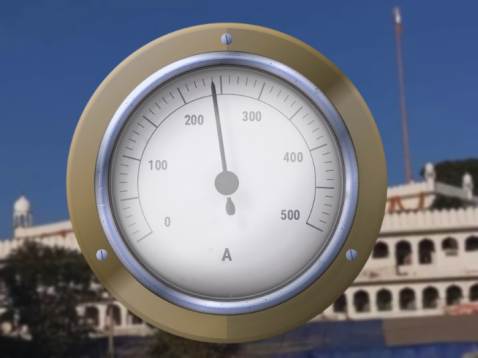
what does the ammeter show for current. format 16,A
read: 240,A
